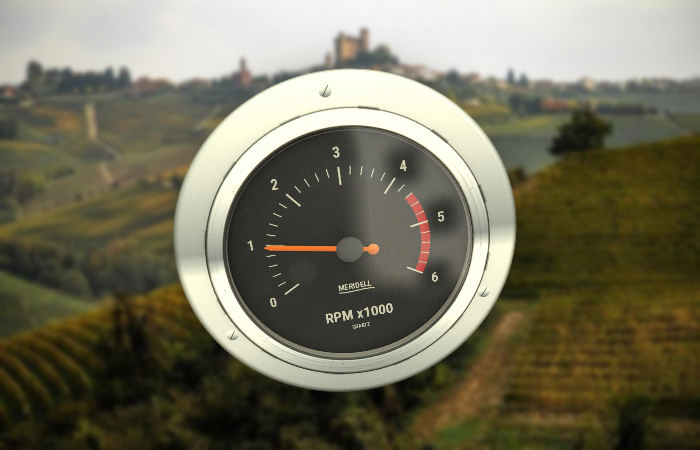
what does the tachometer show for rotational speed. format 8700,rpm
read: 1000,rpm
